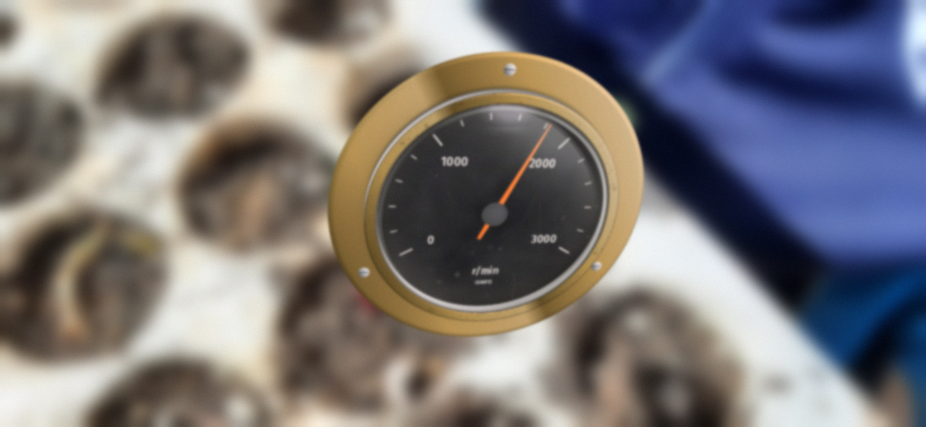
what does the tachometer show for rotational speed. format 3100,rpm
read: 1800,rpm
